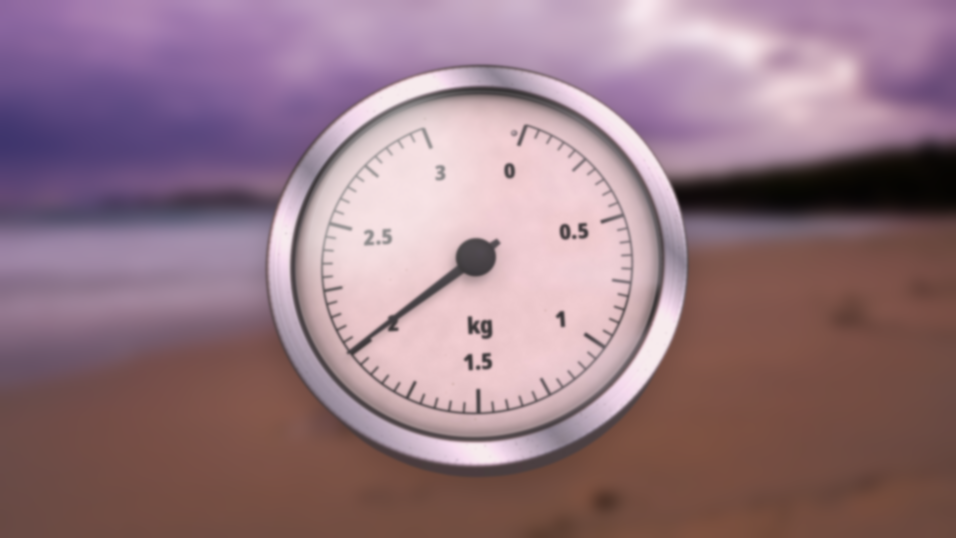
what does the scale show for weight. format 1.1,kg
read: 2,kg
